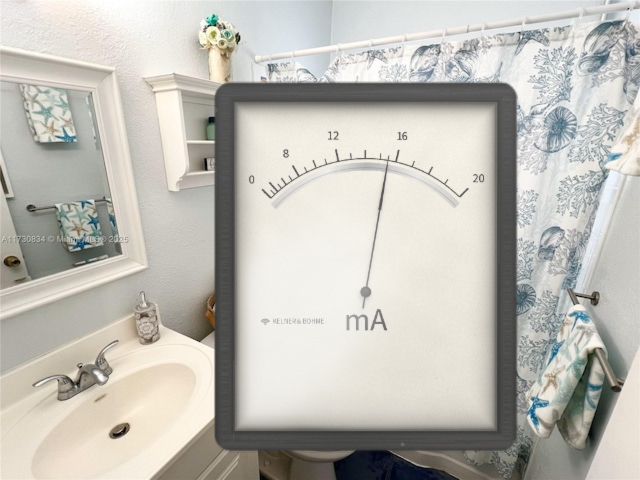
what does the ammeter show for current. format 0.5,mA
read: 15.5,mA
